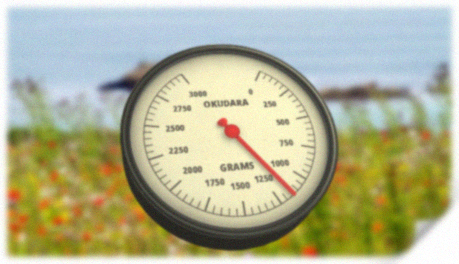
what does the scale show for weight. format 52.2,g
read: 1150,g
